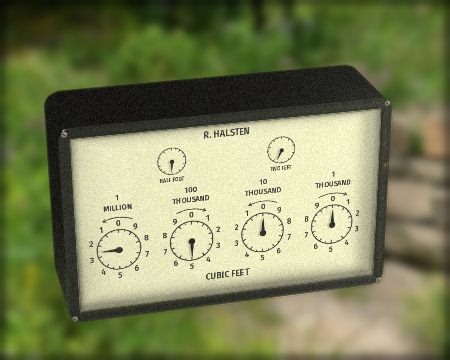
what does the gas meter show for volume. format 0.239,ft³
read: 250000,ft³
